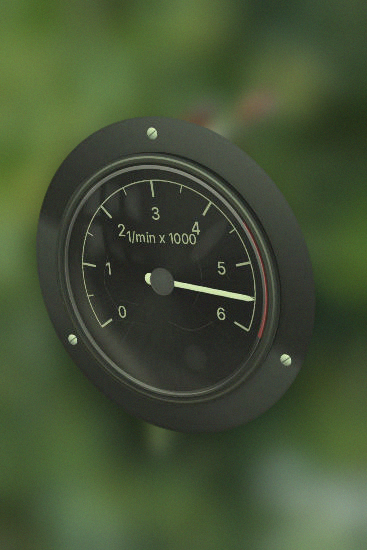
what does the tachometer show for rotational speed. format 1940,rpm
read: 5500,rpm
